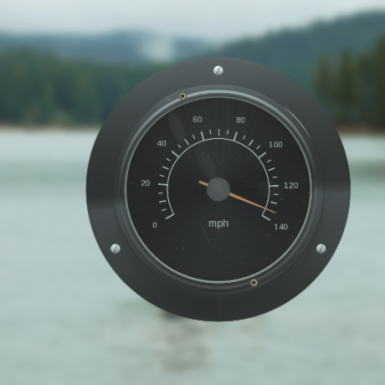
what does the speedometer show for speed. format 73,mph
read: 135,mph
